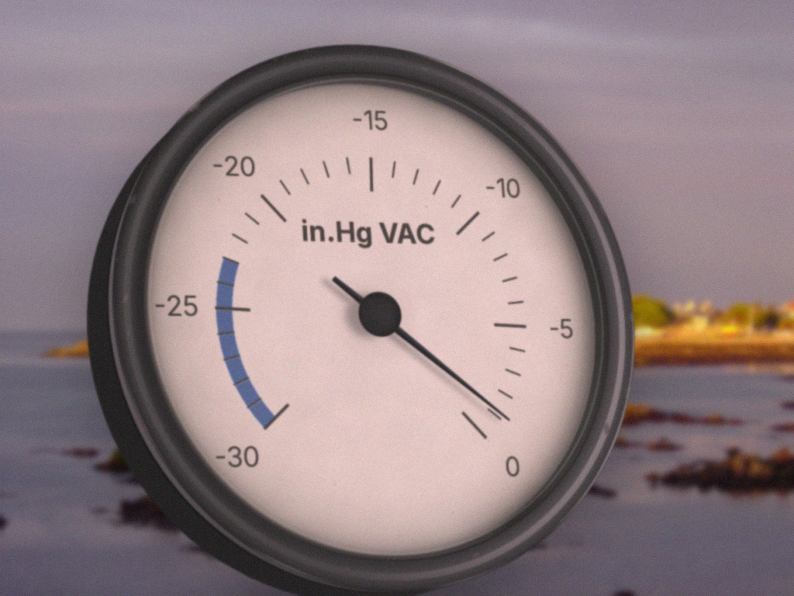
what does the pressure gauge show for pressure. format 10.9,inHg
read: -1,inHg
